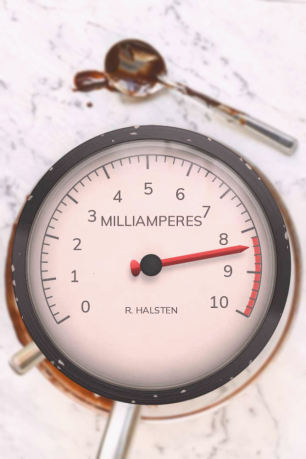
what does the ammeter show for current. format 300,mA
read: 8.4,mA
